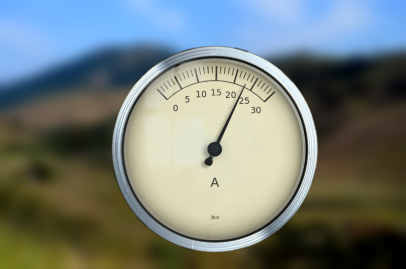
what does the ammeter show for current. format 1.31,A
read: 23,A
